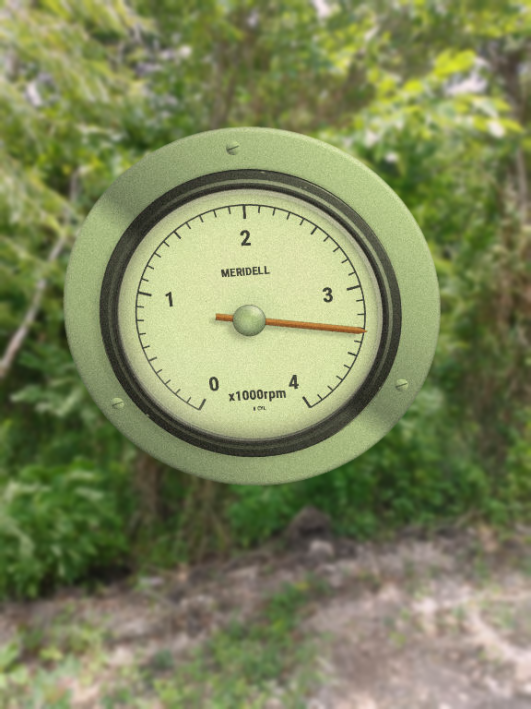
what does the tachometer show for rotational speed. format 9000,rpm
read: 3300,rpm
